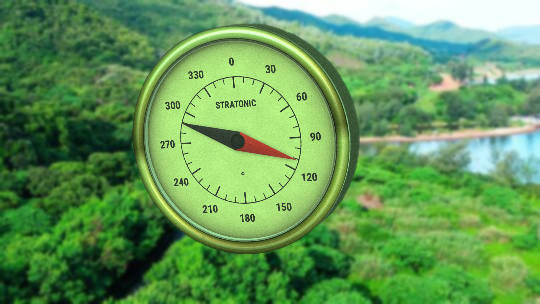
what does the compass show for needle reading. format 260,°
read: 110,°
